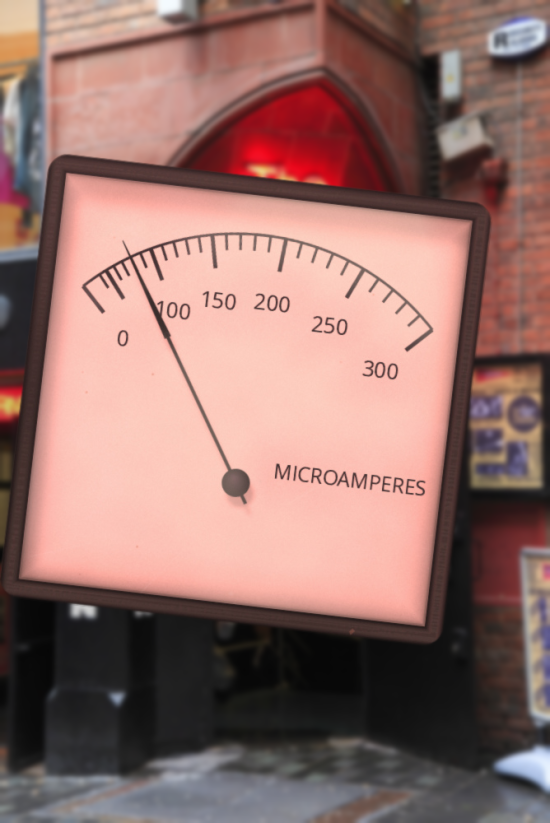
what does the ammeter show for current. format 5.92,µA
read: 80,µA
